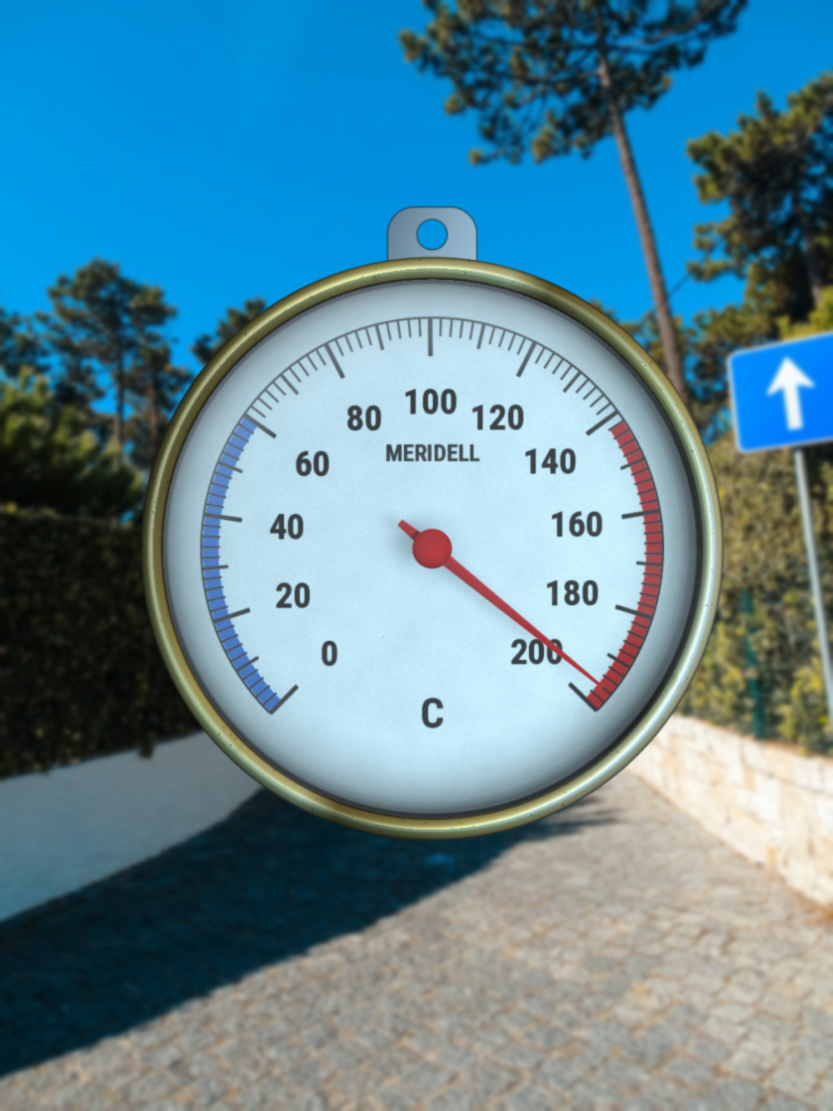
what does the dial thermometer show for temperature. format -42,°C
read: 196,°C
